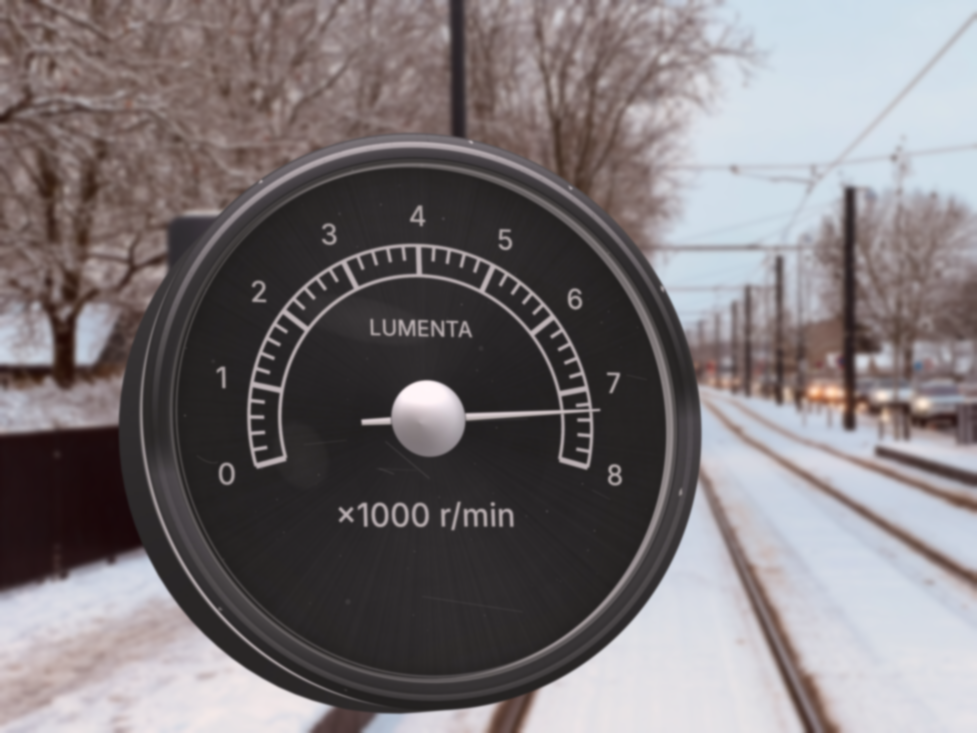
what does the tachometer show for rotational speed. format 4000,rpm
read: 7300,rpm
